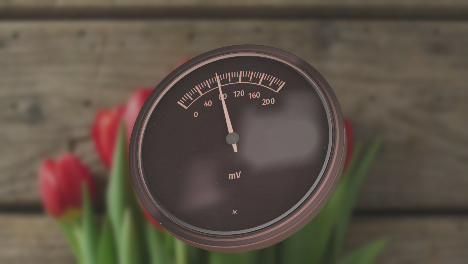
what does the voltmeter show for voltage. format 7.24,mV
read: 80,mV
